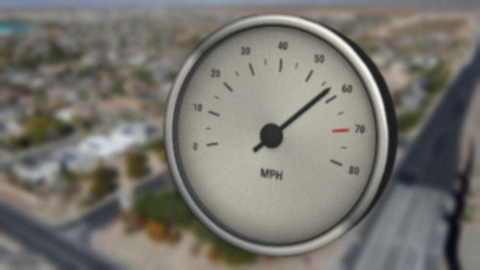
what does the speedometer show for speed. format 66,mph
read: 57.5,mph
